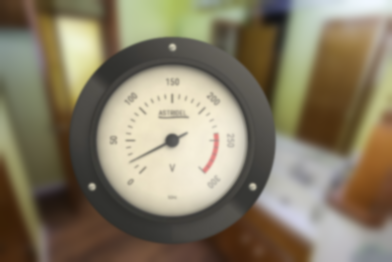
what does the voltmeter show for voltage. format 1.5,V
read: 20,V
